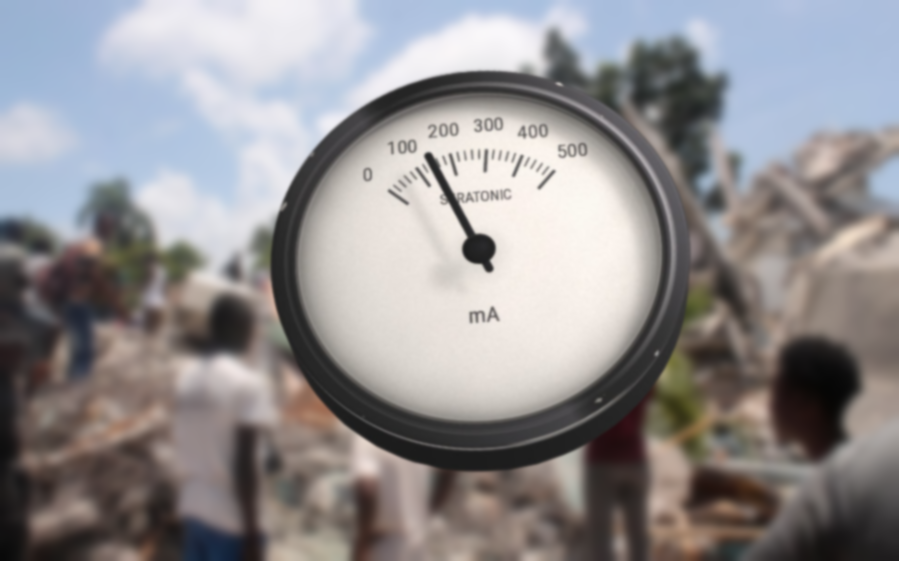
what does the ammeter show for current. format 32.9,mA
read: 140,mA
